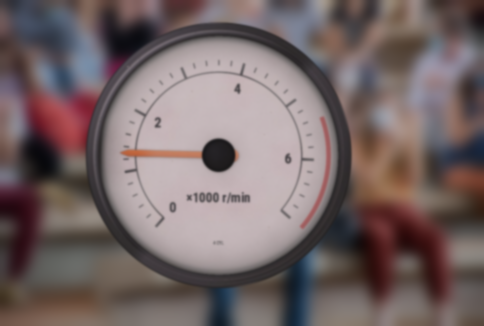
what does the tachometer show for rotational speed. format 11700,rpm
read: 1300,rpm
